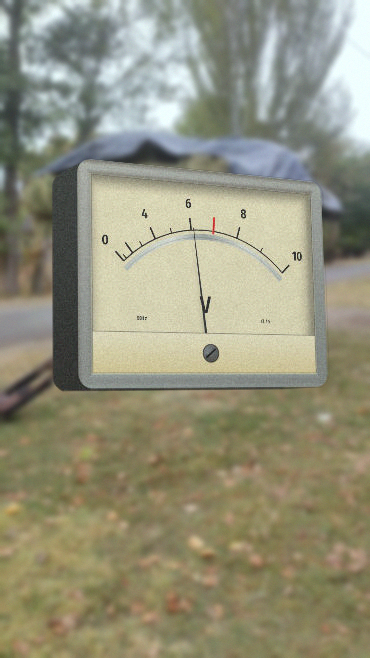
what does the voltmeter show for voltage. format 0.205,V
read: 6,V
